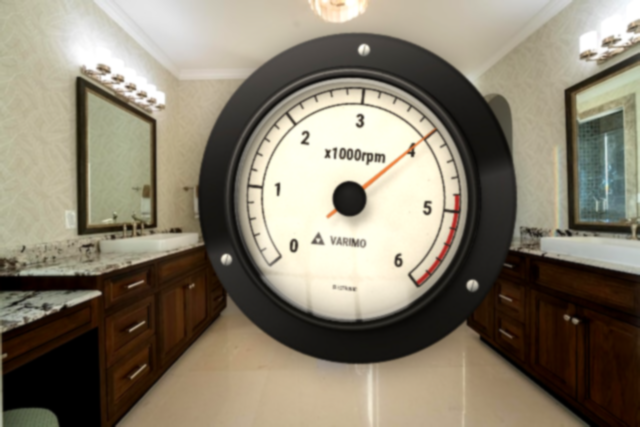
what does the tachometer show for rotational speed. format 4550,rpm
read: 4000,rpm
